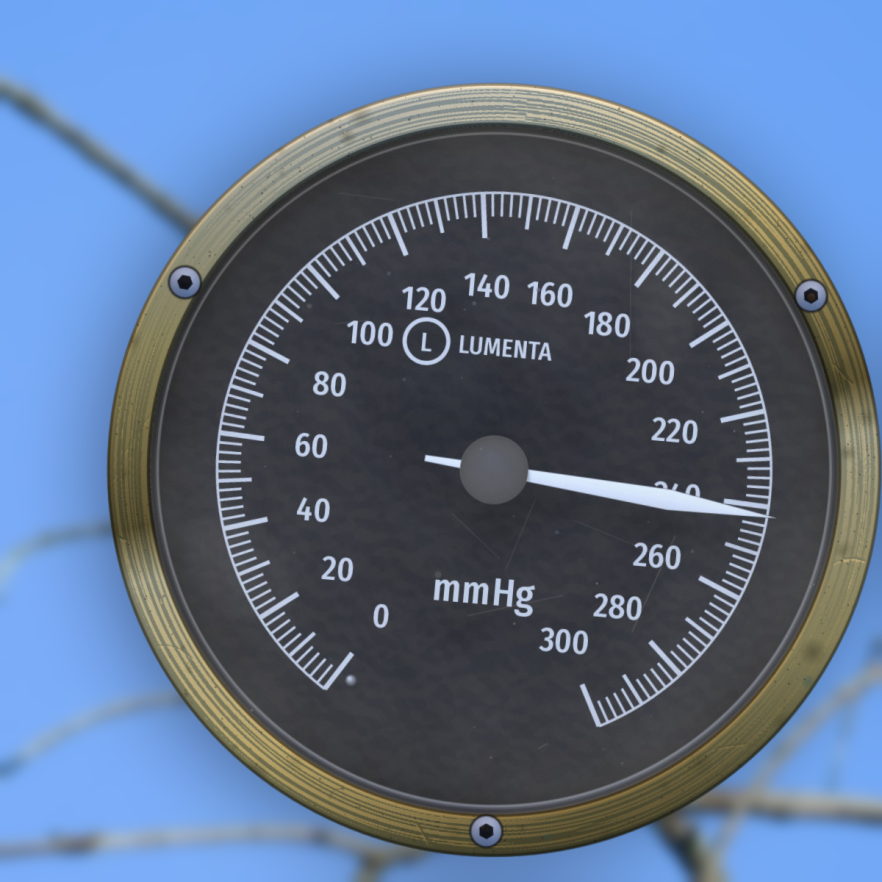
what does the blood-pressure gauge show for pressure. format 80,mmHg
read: 242,mmHg
